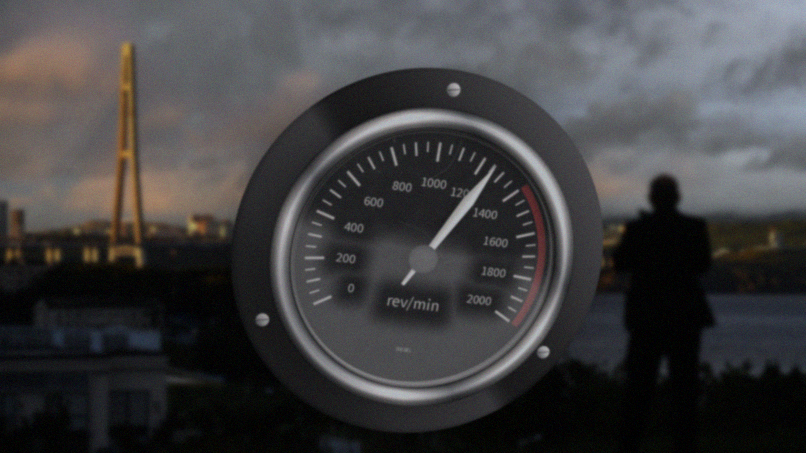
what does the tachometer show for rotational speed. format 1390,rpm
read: 1250,rpm
